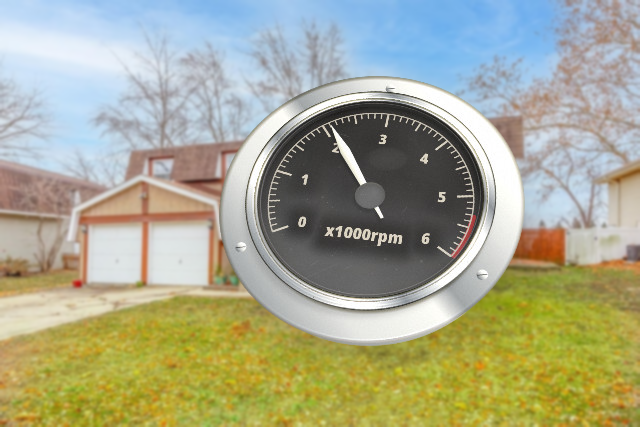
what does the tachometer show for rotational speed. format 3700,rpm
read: 2100,rpm
